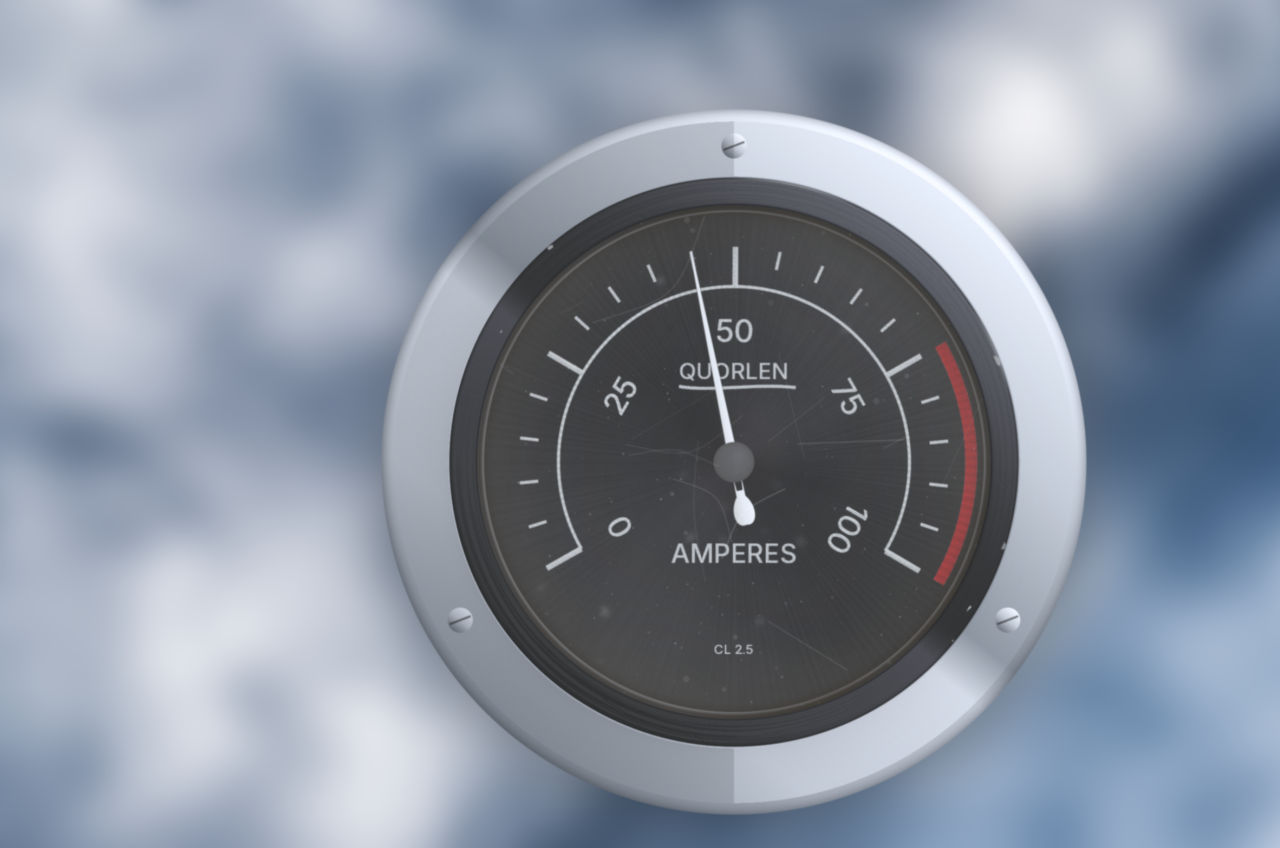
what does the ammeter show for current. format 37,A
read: 45,A
